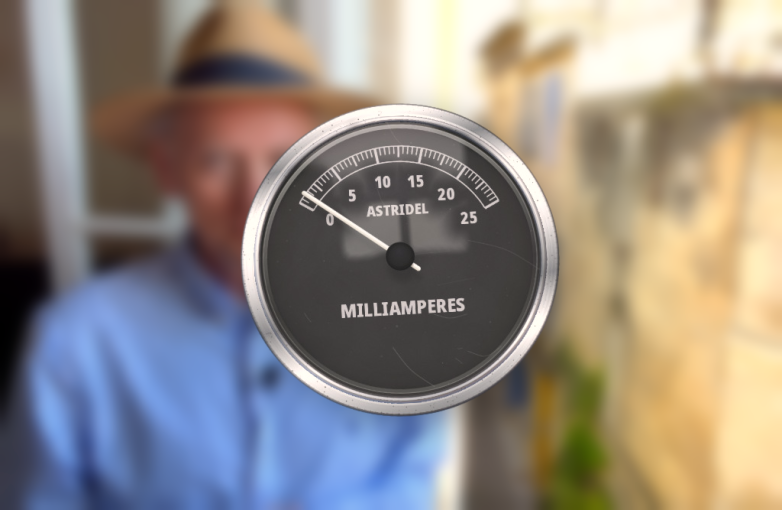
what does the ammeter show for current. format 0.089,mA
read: 1,mA
